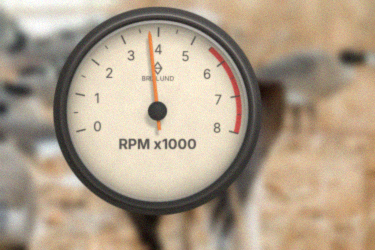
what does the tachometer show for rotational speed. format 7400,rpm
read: 3750,rpm
